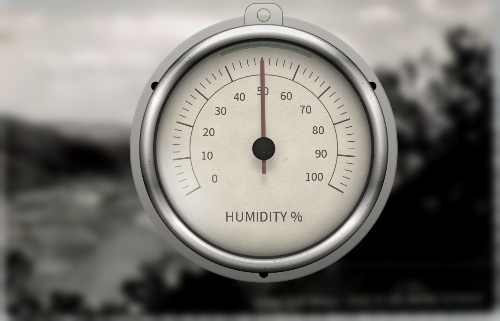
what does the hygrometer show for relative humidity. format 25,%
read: 50,%
